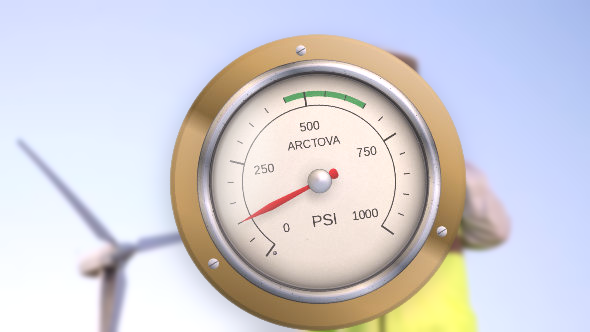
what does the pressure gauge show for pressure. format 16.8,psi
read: 100,psi
